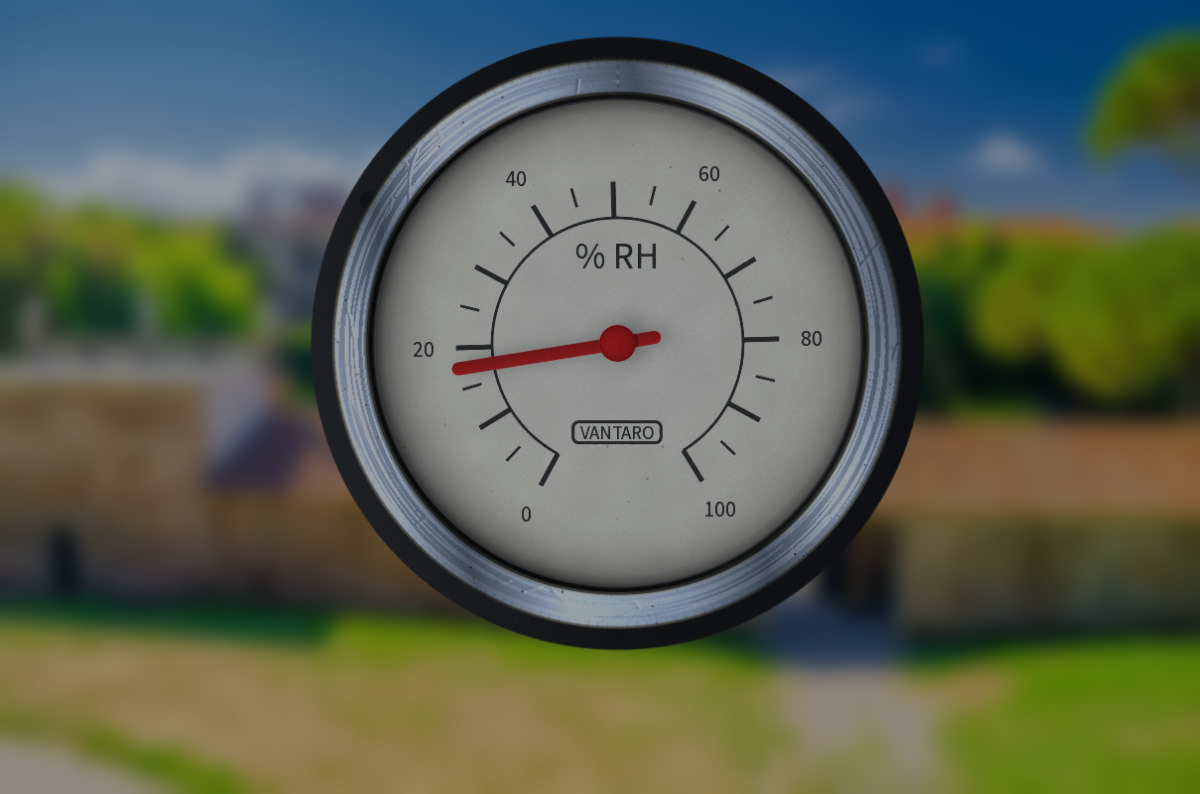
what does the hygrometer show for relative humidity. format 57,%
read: 17.5,%
